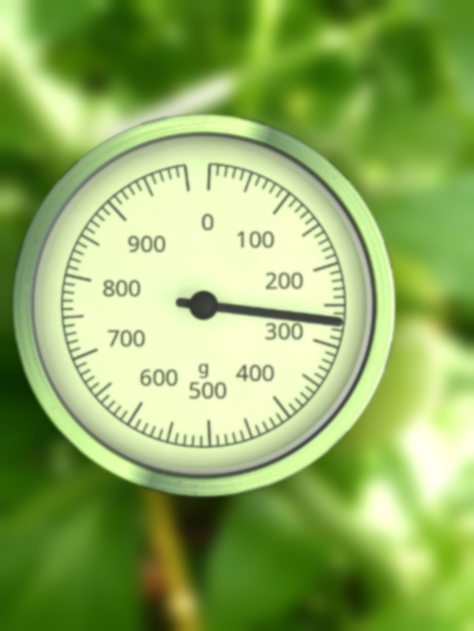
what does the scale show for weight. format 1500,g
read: 270,g
